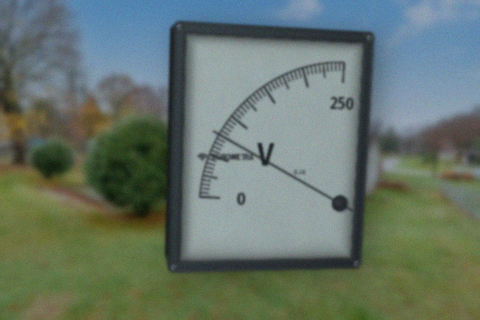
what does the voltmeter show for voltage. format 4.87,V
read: 75,V
